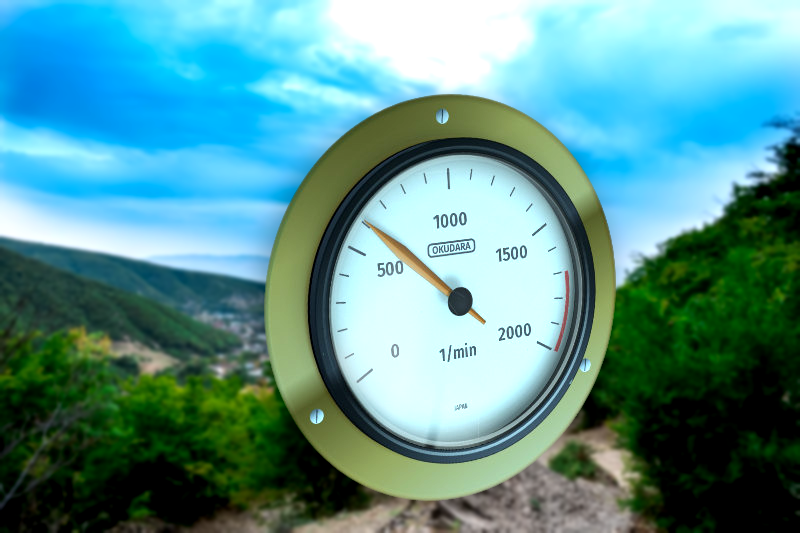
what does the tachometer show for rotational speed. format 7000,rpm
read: 600,rpm
